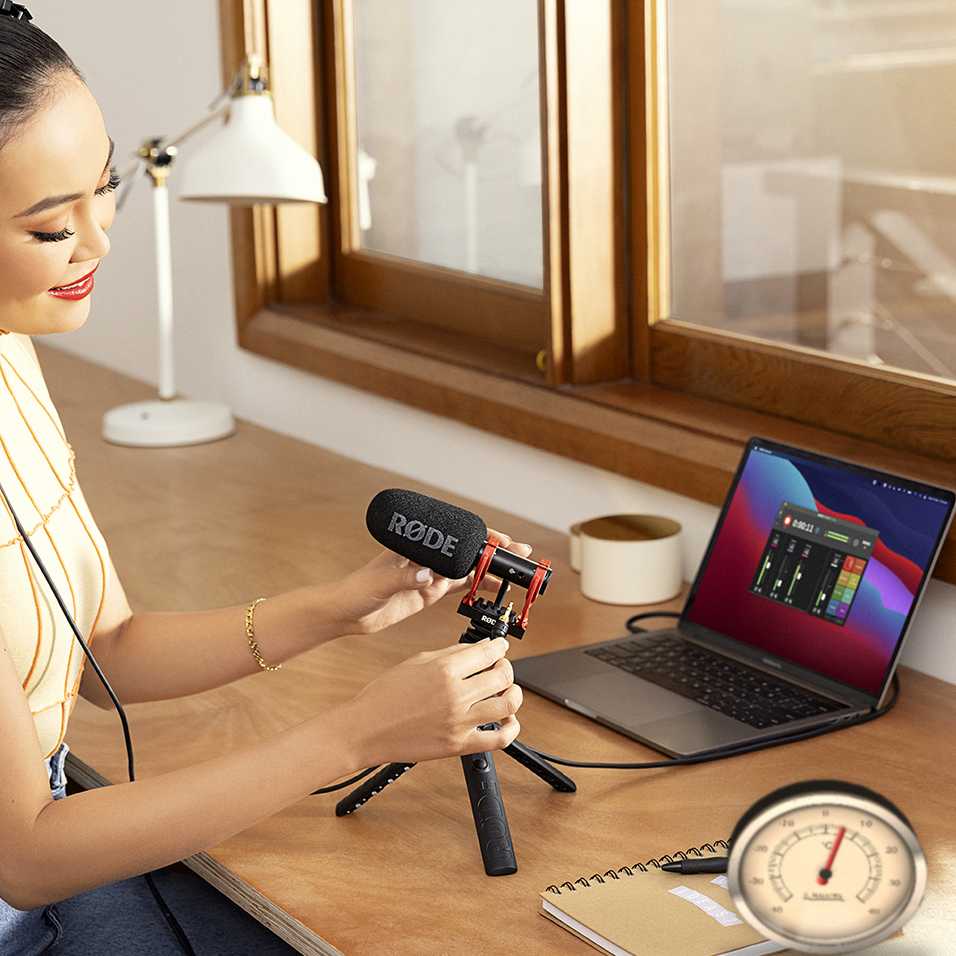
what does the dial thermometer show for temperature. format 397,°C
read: 5,°C
